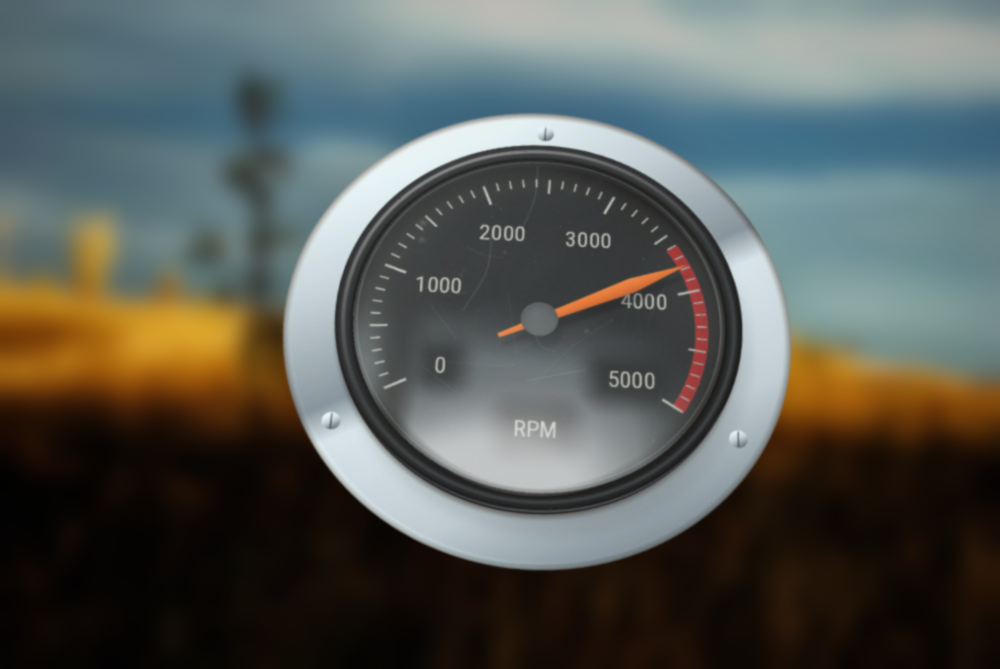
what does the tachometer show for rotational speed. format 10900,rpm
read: 3800,rpm
